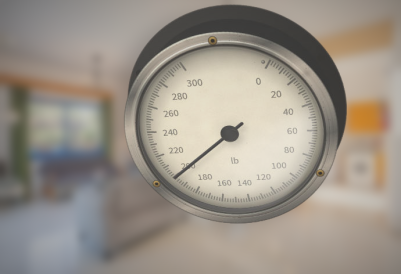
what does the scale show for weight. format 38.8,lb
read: 200,lb
